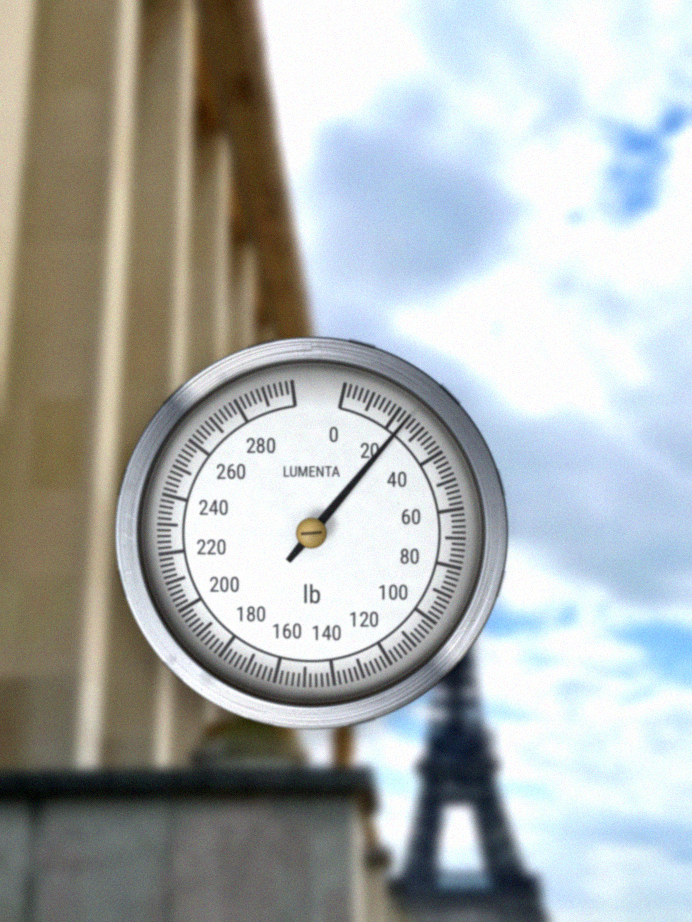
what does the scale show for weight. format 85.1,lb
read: 24,lb
